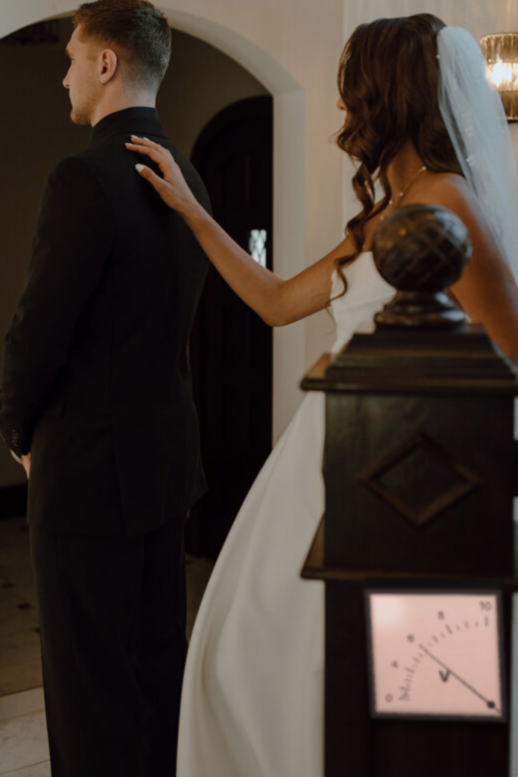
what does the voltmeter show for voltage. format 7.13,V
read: 6,V
